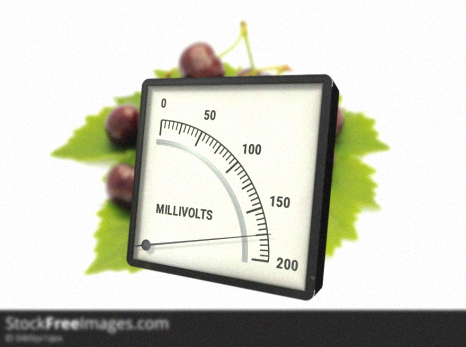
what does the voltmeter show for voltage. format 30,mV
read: 175,mV
